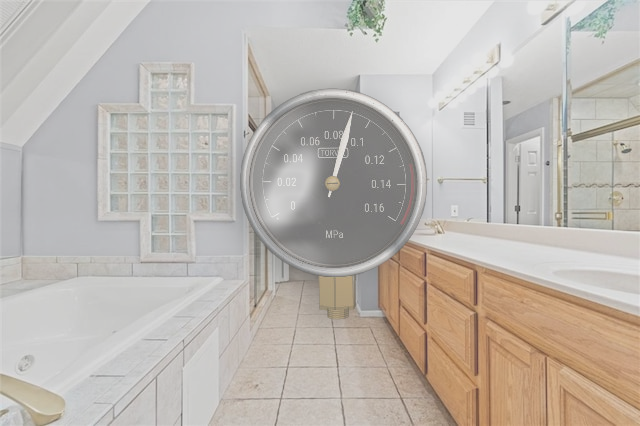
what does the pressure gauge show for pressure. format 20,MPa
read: 0.09,MPa
